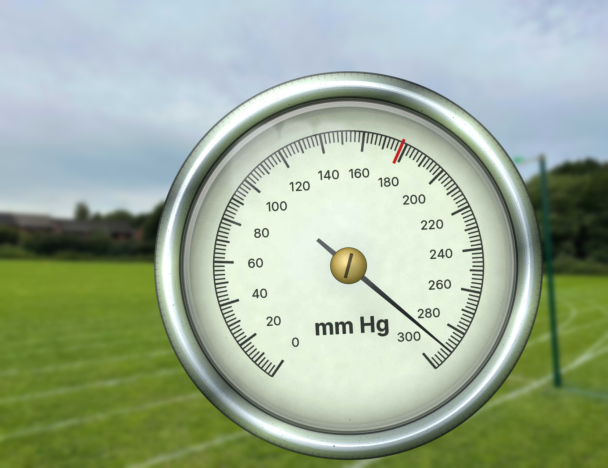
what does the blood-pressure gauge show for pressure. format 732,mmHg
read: 290,mmHg
